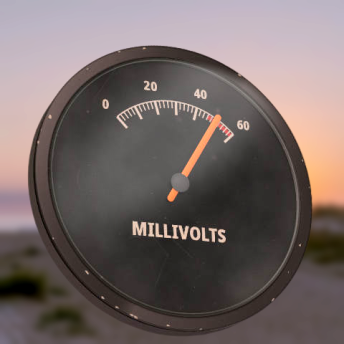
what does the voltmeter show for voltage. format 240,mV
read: 50,mV
